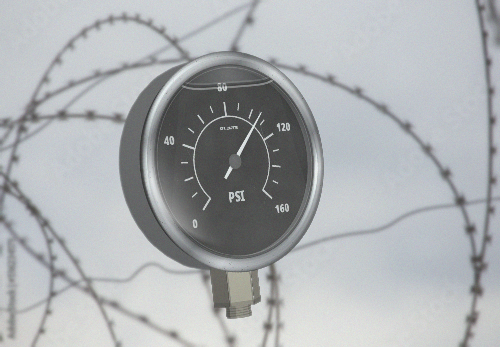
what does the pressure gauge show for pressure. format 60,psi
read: 105,psi
